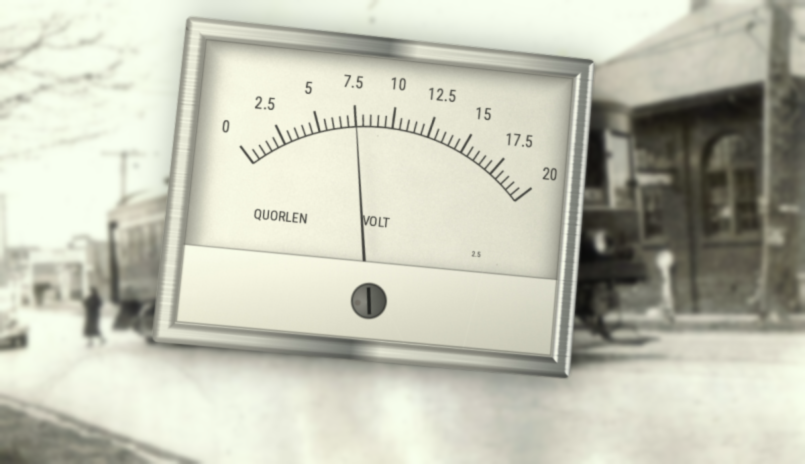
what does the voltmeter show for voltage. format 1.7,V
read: 7.5,V
